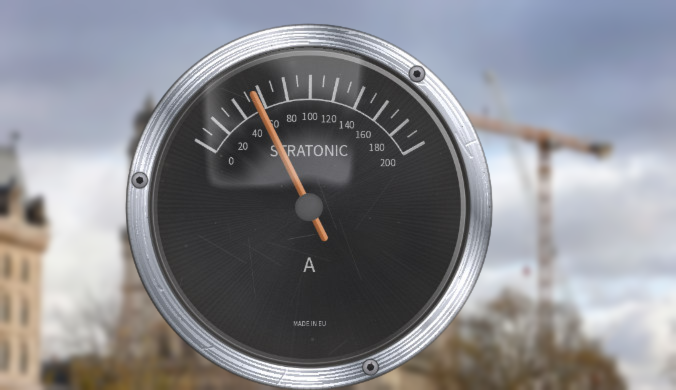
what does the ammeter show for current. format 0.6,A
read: 55,A
